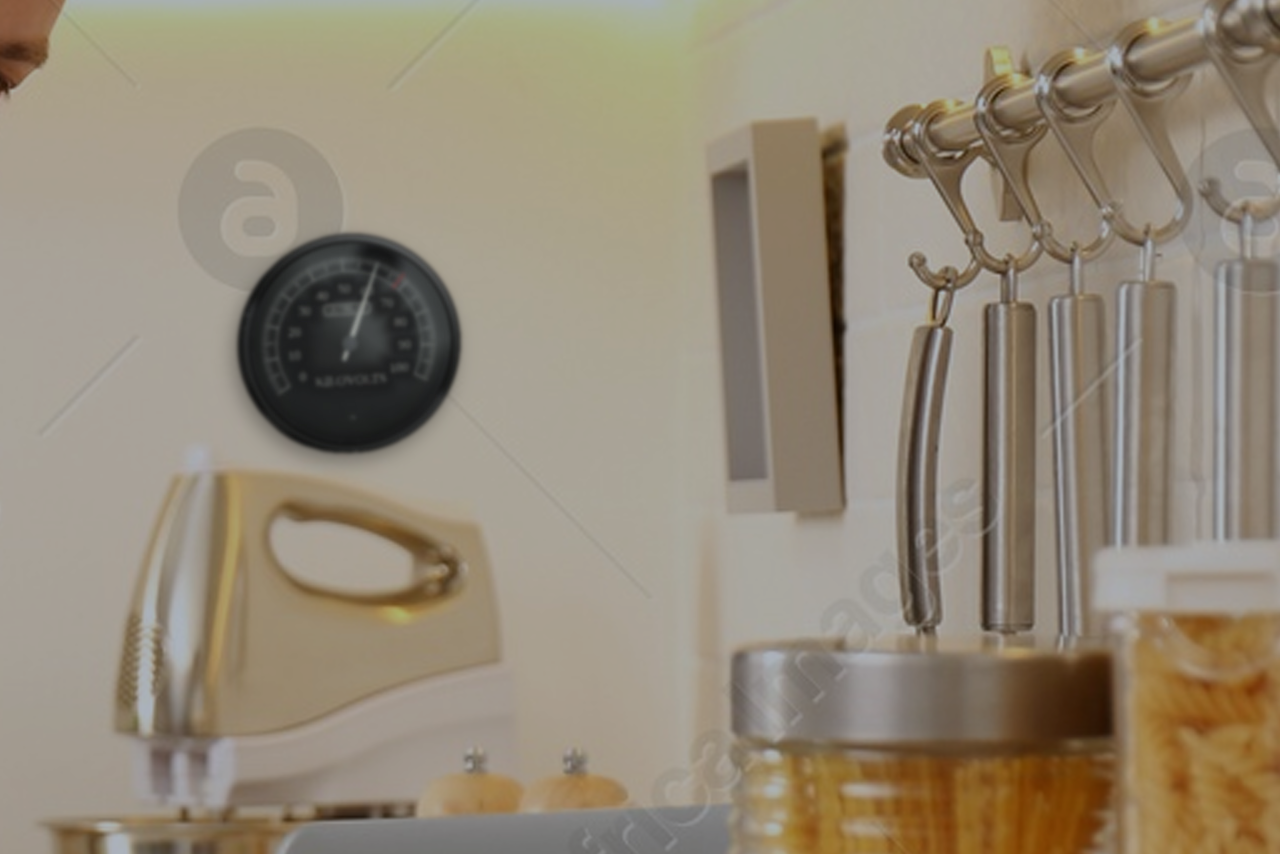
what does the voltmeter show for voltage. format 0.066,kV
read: 60,kV
